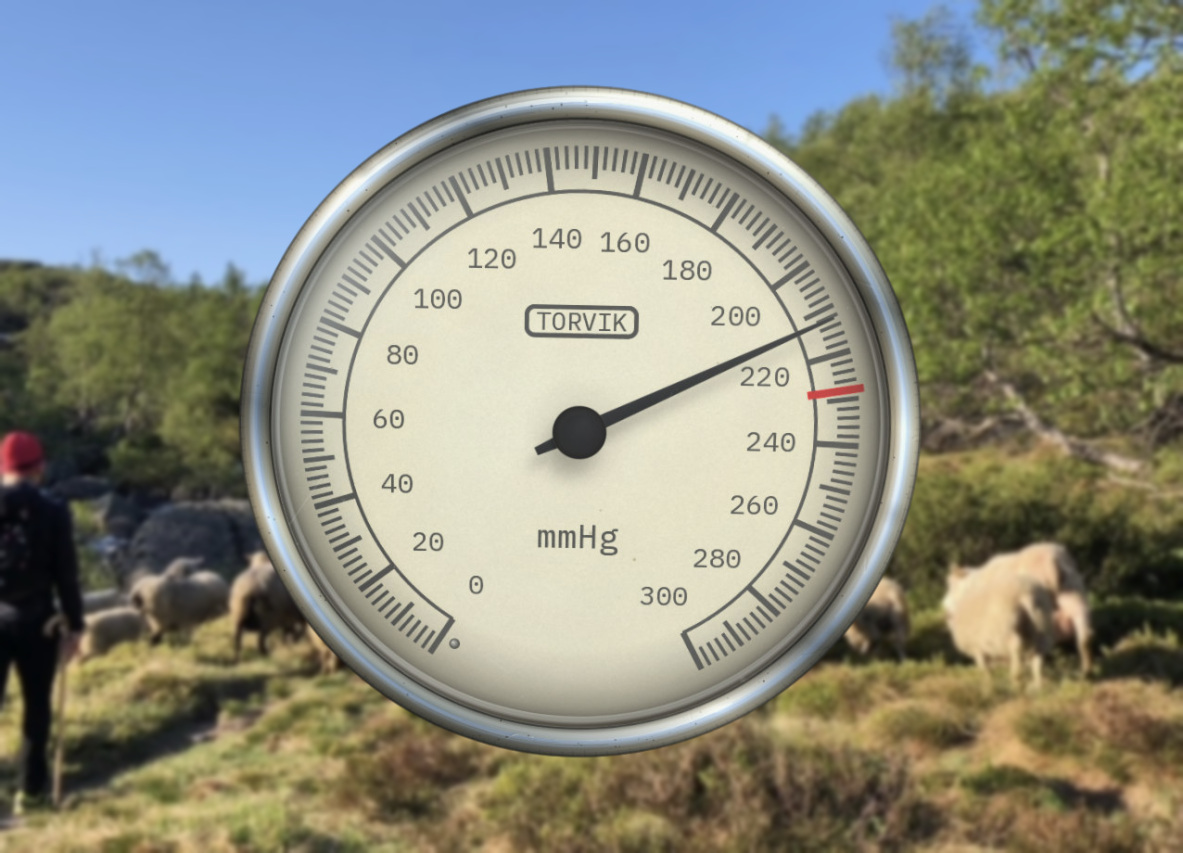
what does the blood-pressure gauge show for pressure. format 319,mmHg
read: 212,mmHg
